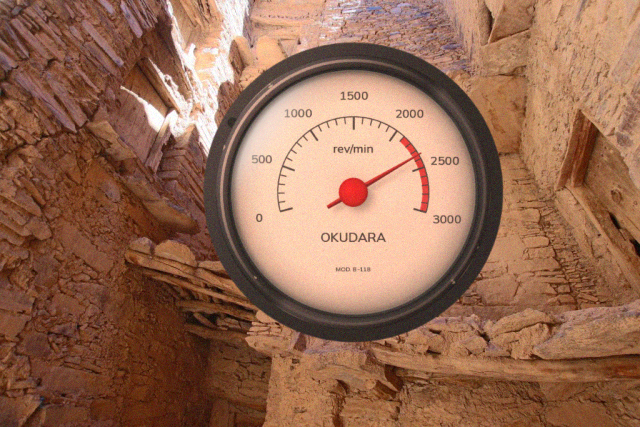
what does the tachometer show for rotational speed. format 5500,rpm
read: 2350,rpm
